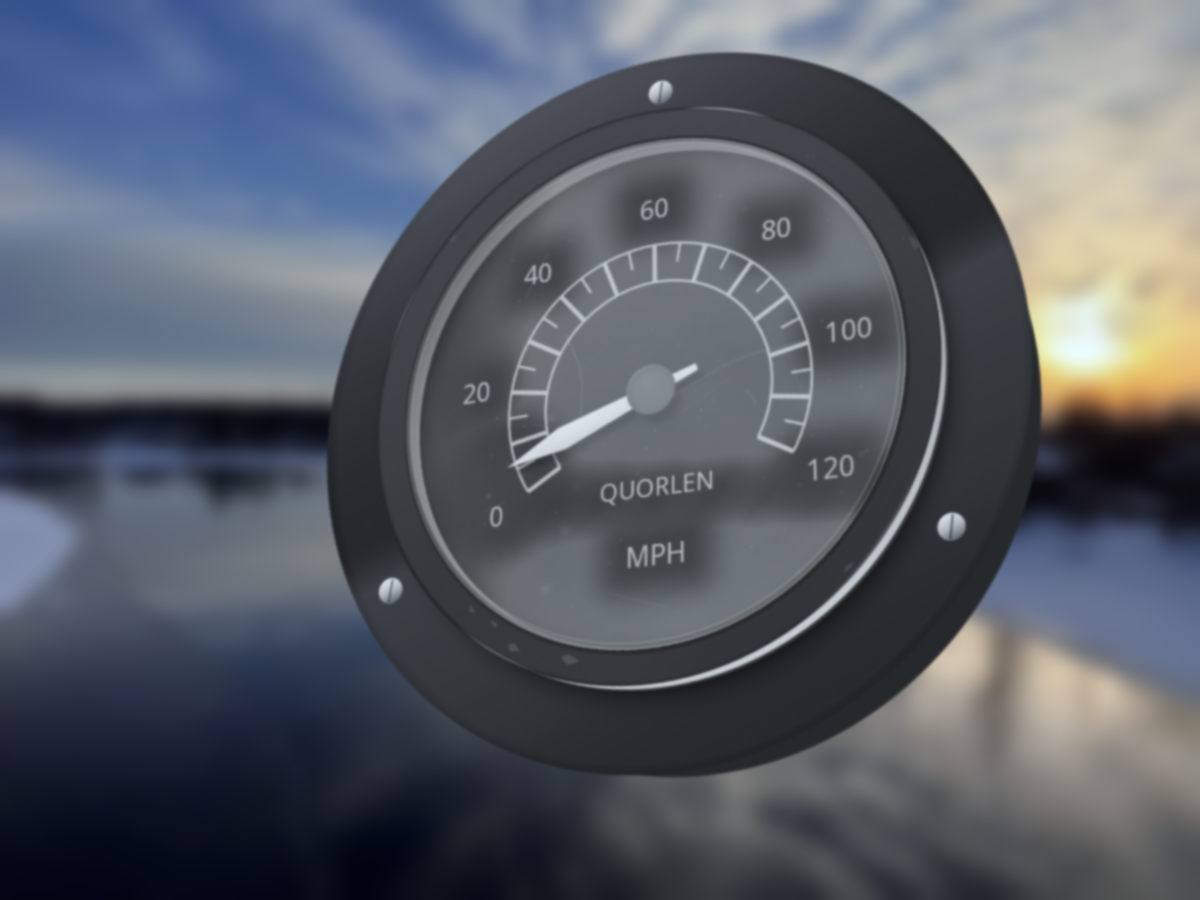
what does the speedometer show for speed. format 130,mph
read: 5,mph
